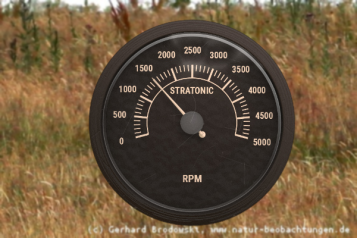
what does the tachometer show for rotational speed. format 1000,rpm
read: 1500,rpm
